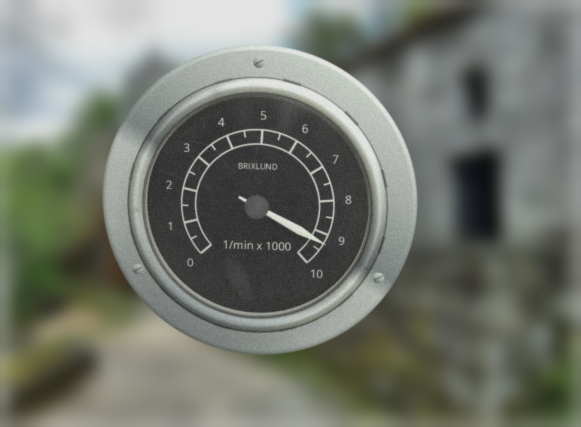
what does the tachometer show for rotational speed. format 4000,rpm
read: 9250,rpm
